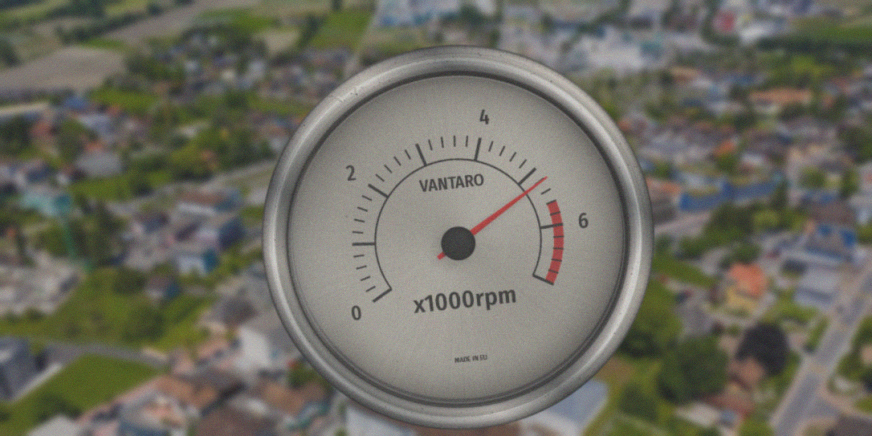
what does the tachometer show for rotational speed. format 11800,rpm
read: 5200,rpm
